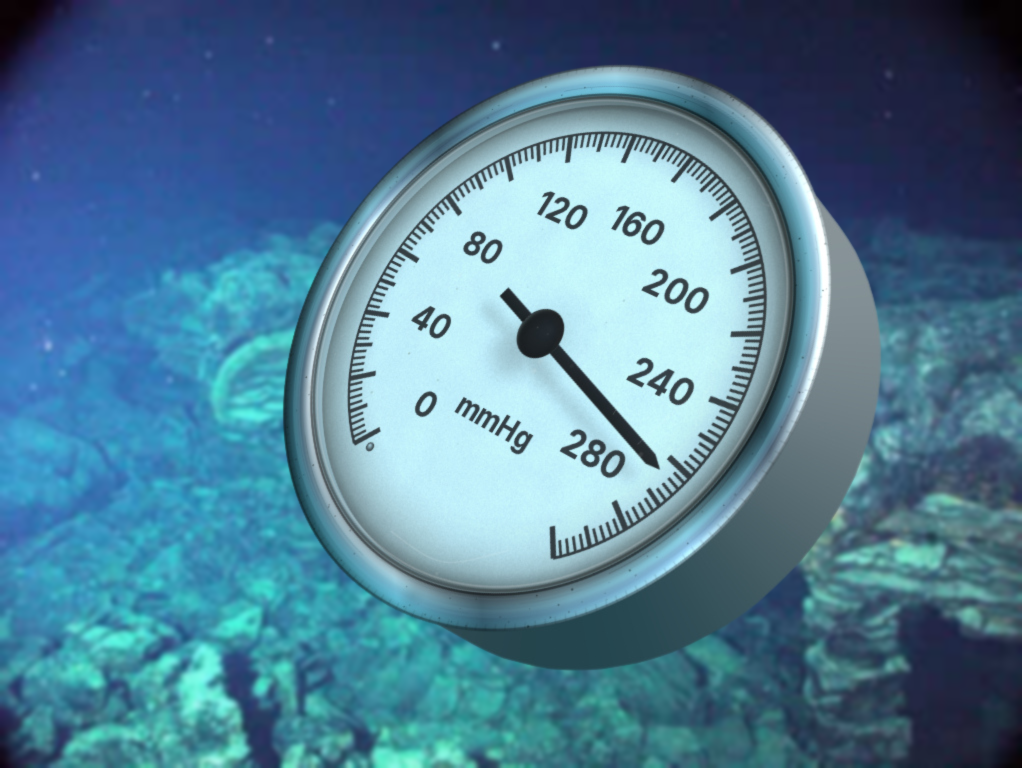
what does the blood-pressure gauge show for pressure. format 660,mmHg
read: 264,mmHg
